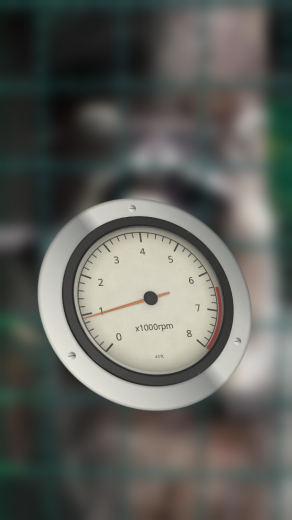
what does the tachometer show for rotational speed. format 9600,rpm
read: 900,rpm
